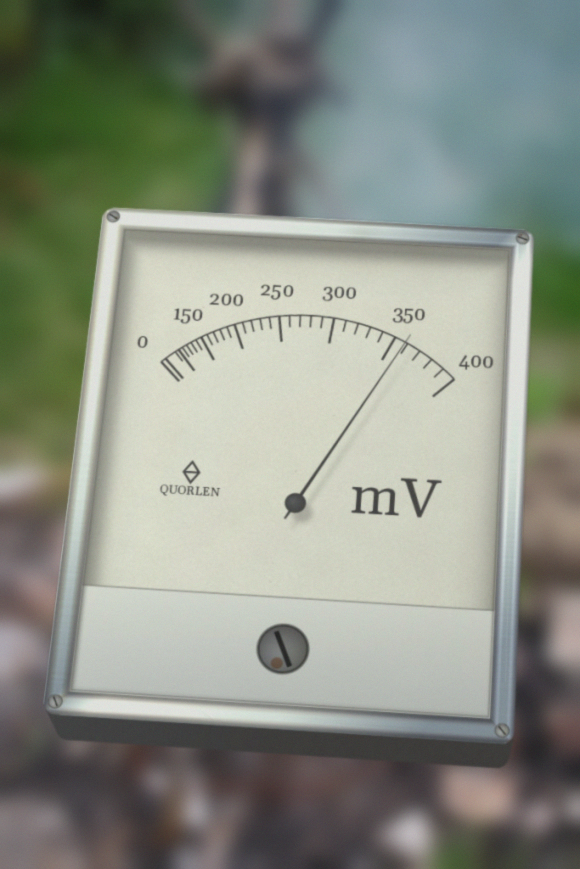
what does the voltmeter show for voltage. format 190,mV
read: 360,mV
